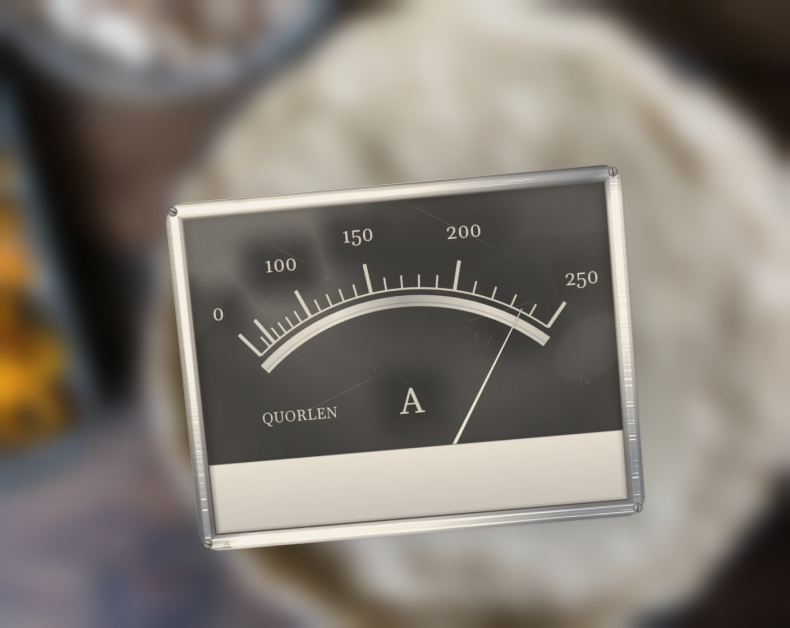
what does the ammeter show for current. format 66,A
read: 235,A
